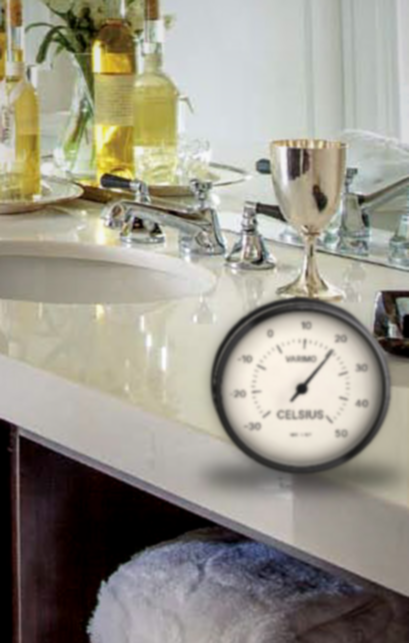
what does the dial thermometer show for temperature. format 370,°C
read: 20,°C
